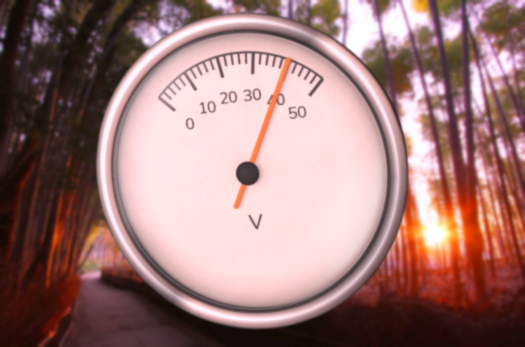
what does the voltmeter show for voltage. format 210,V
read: 40,V
